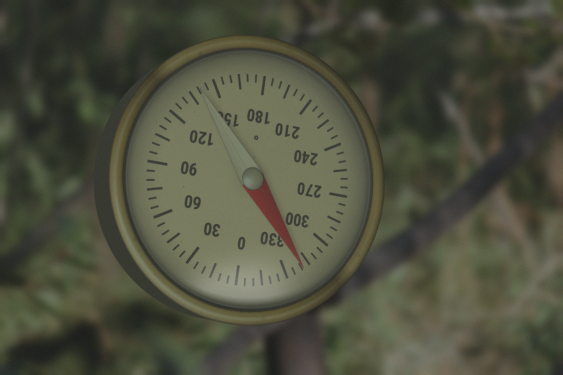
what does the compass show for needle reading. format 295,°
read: 320,°
